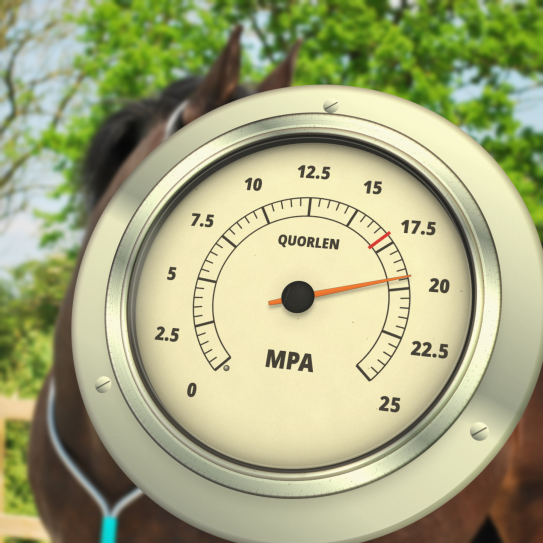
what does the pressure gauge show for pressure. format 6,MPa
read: 19.5,MPa
